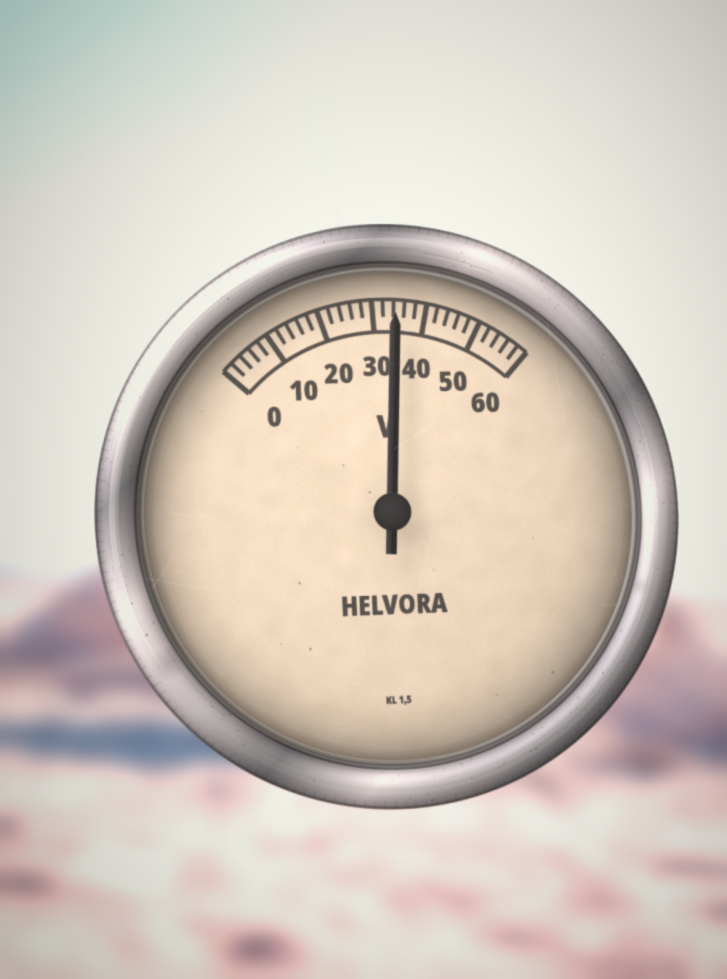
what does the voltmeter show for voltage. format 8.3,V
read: 34,V
